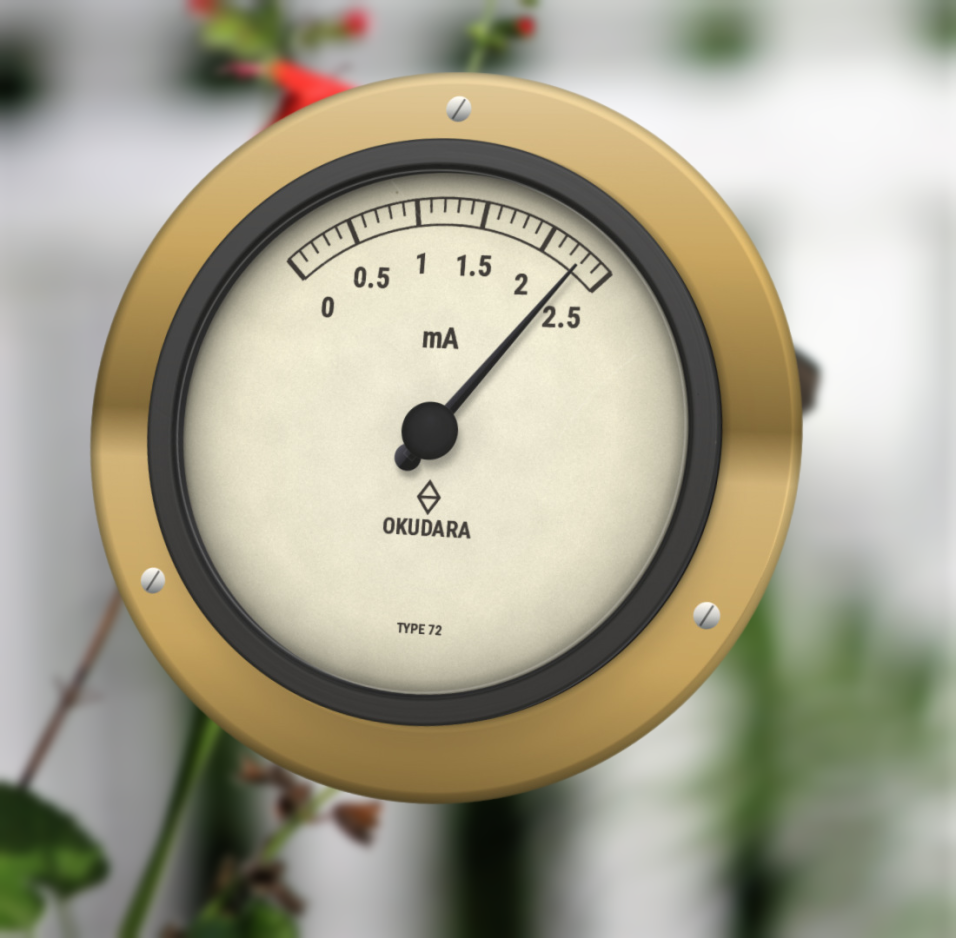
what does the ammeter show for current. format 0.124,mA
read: 2.3,mA
